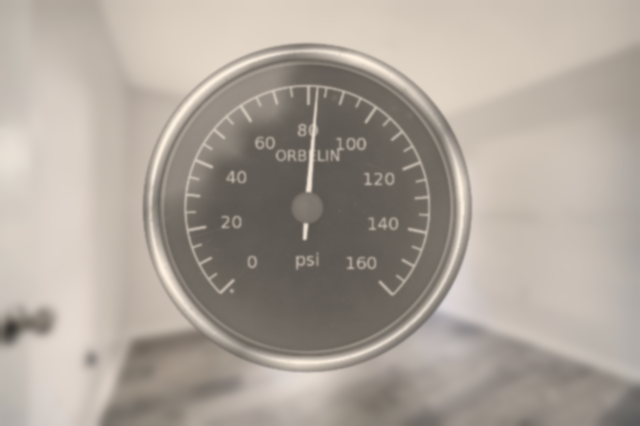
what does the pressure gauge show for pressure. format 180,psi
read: 82.5,psi
